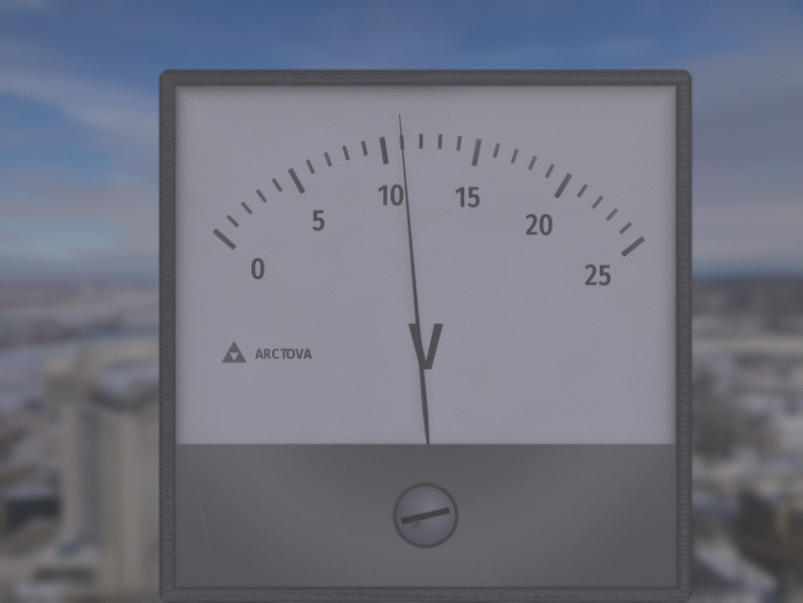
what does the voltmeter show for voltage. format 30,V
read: 11,V
